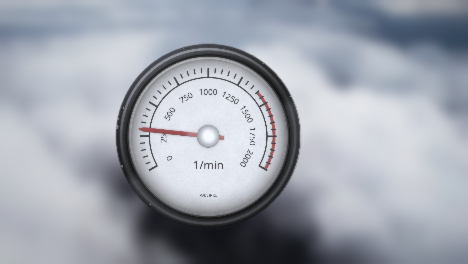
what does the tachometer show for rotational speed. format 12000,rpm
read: 300,rpm
